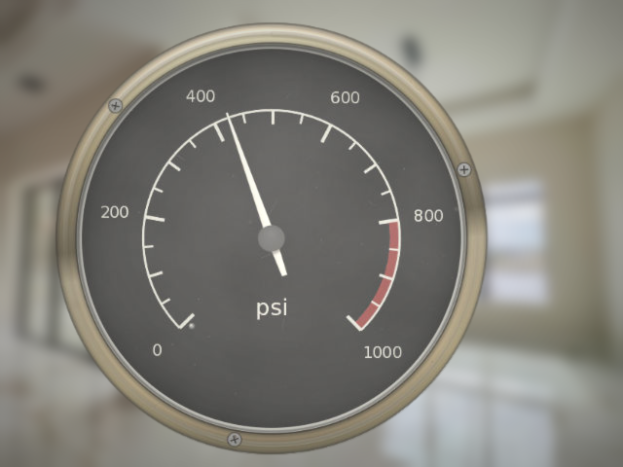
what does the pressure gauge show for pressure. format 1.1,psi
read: 425,psi
